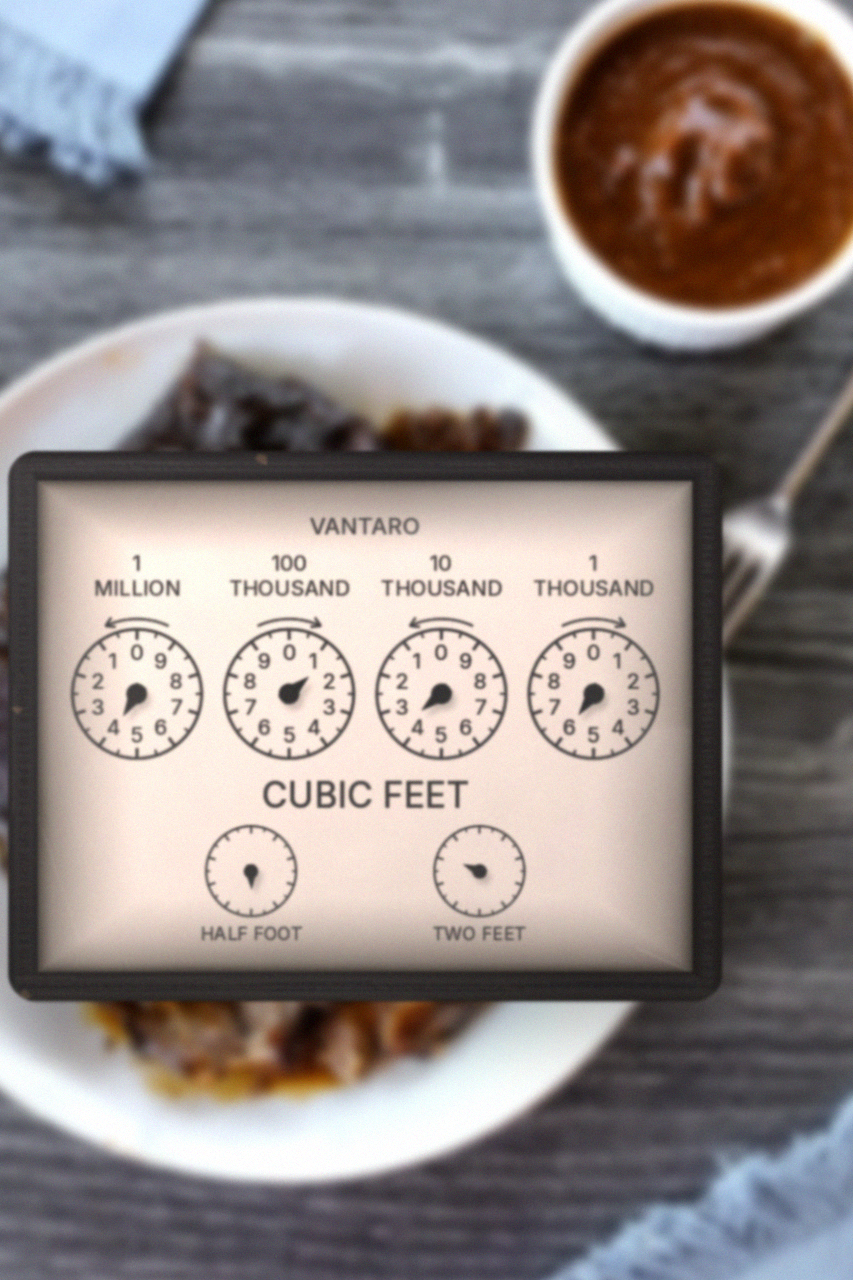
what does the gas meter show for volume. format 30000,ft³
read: 413600,ft³
